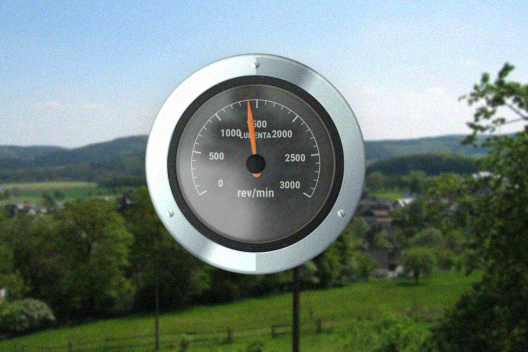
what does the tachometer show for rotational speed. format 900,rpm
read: 1400,rpm
